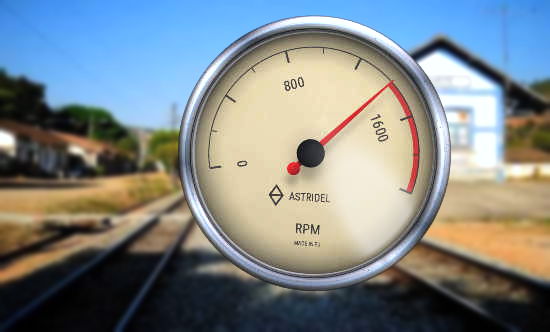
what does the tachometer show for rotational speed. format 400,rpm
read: 1400,rpm
